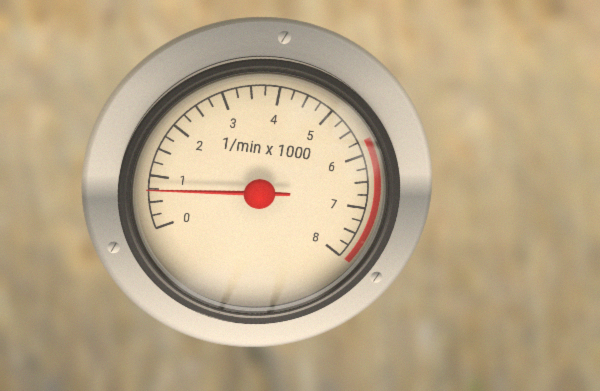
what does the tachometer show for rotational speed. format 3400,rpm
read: 750,rpm
